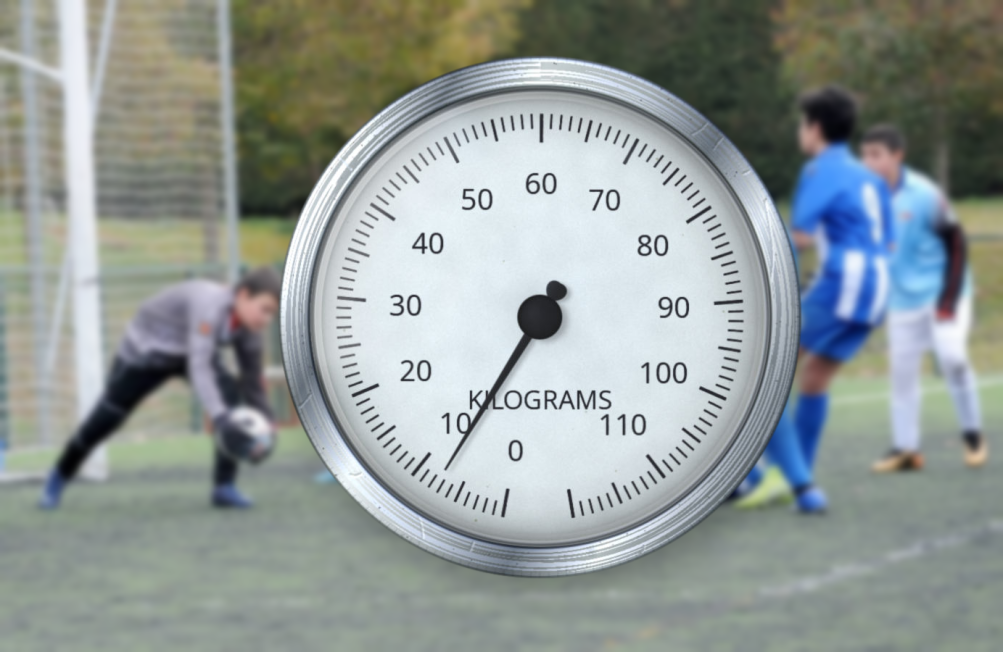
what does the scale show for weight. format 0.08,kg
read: 7.5,kg
